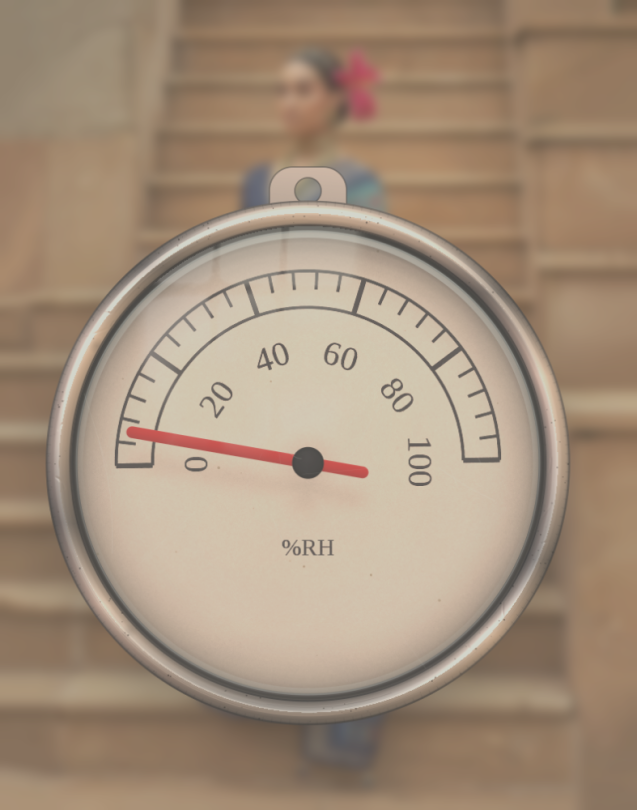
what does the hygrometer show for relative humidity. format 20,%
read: 6,%
